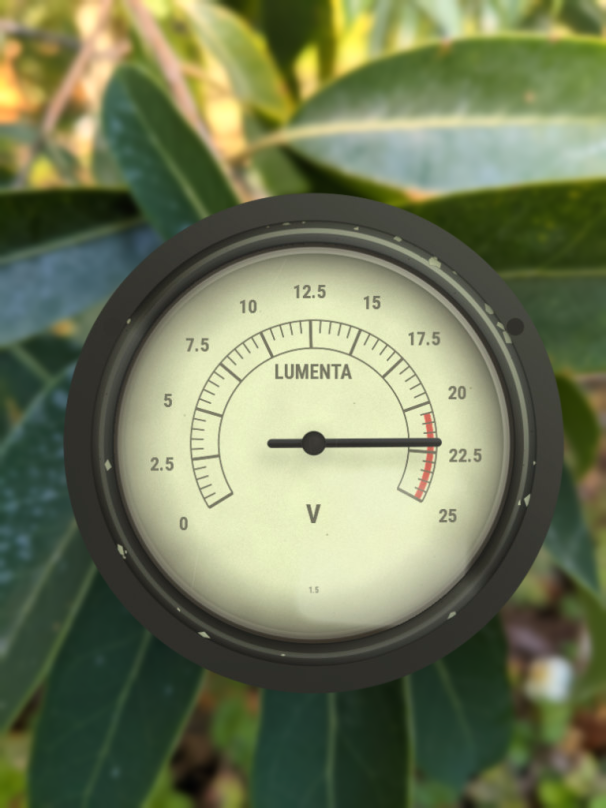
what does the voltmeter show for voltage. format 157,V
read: 22,V
